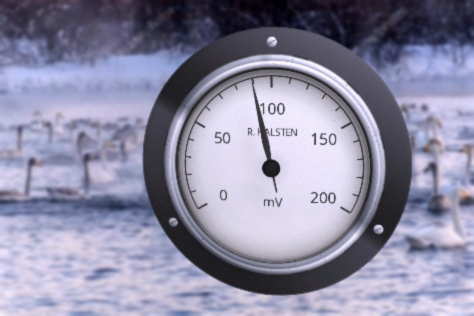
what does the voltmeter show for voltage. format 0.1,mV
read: 90,mV
